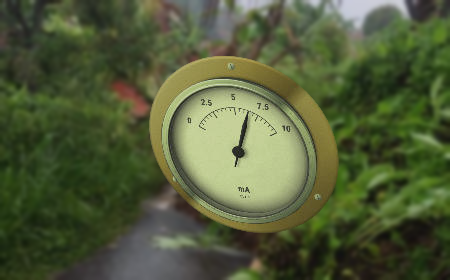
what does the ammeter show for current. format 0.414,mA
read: 6.5,mA
